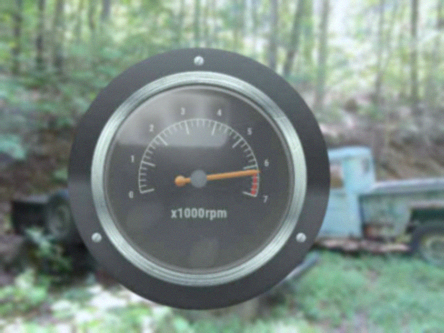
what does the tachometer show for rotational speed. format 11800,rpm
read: 6200,rpm
